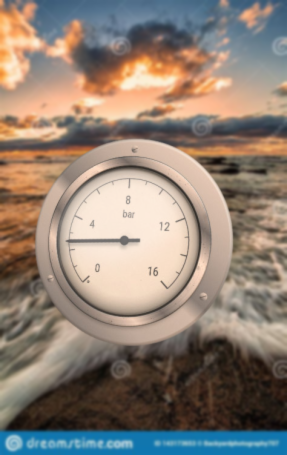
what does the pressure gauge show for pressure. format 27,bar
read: 2.5,bar
